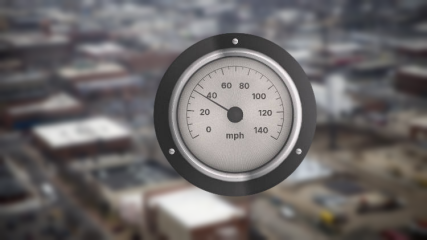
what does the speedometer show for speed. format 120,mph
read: 35,mph
